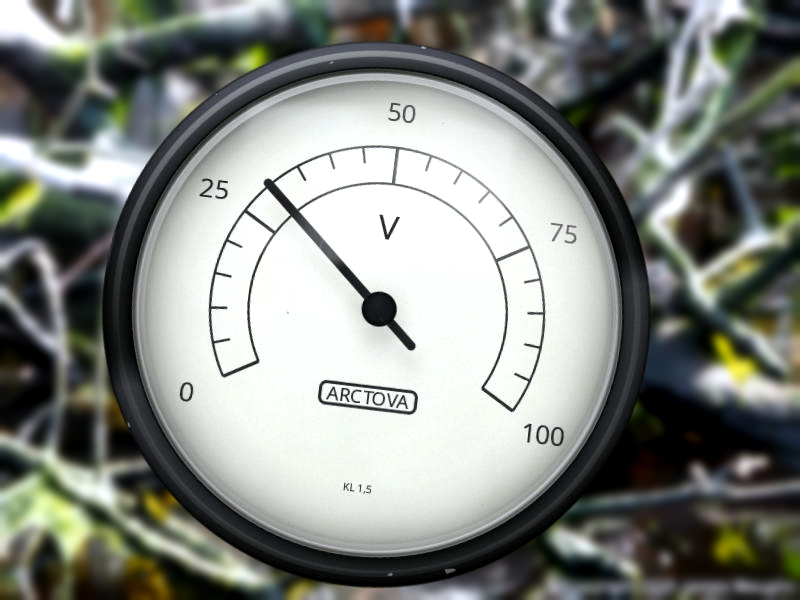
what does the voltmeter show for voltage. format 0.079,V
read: 30,V
